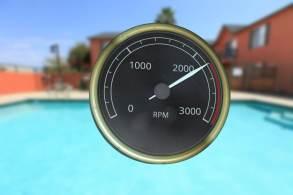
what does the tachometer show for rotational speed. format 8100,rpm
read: 2200,rpm
